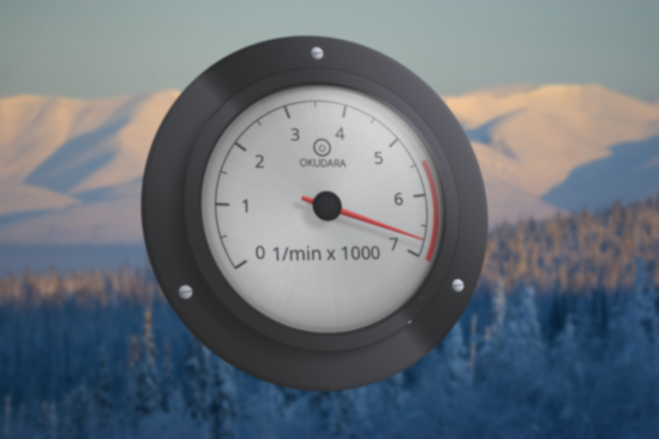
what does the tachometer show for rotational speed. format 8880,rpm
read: 6750,rpm
